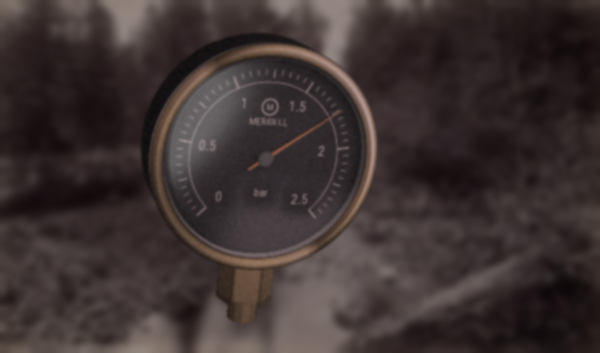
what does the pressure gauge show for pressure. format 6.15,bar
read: 1.75,bar
